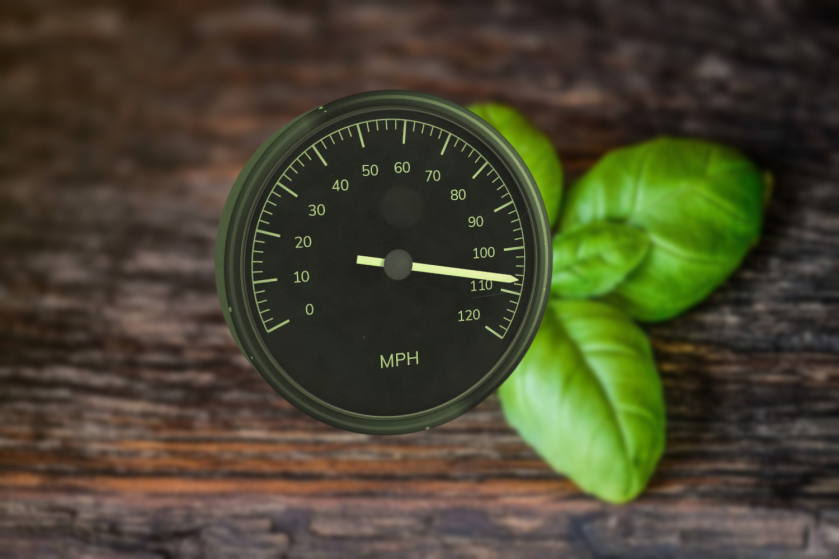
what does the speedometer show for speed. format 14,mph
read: 107,mph
